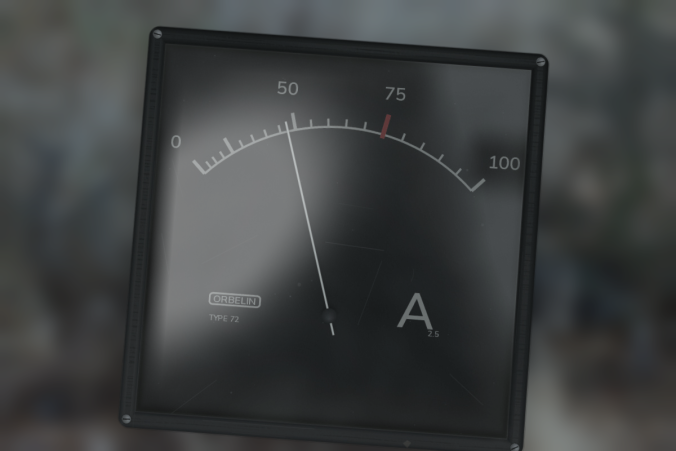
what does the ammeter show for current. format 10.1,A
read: 47.5,A
